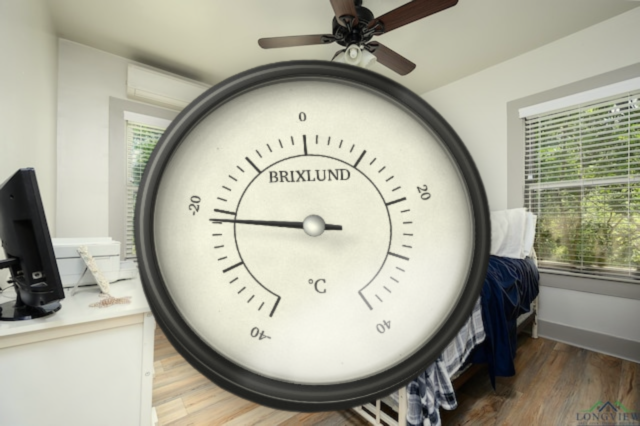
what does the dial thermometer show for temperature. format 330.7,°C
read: -22,°C
